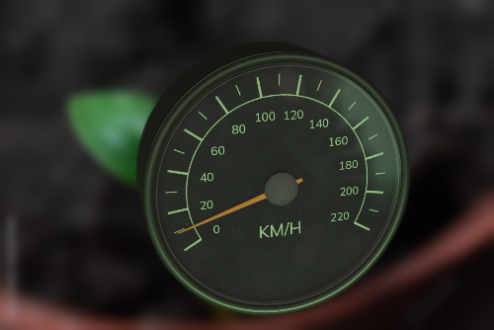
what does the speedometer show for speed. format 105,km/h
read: 10,km/h
